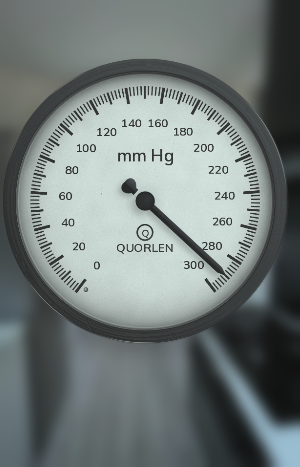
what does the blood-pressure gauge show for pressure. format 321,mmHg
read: 290,mmHg
